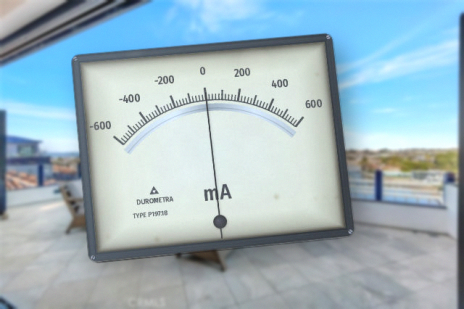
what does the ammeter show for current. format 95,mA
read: 0,mA
